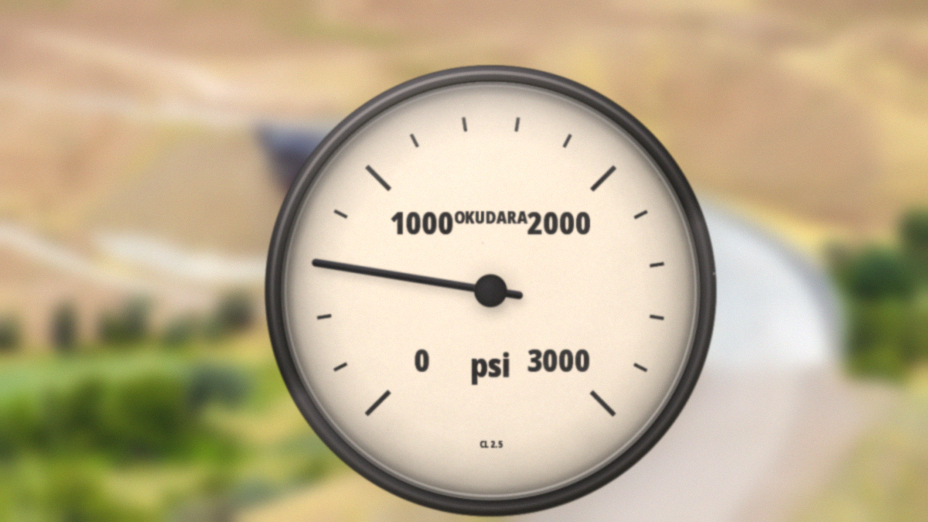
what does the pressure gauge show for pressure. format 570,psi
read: 600,psi
